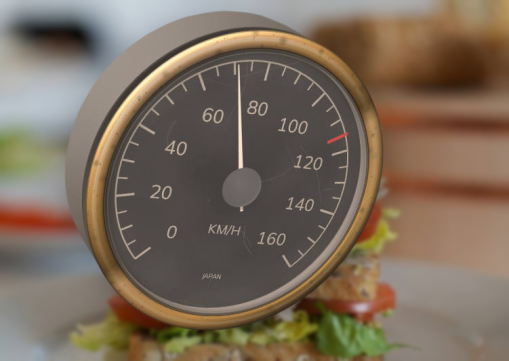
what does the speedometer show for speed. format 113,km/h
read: 70,km/h
